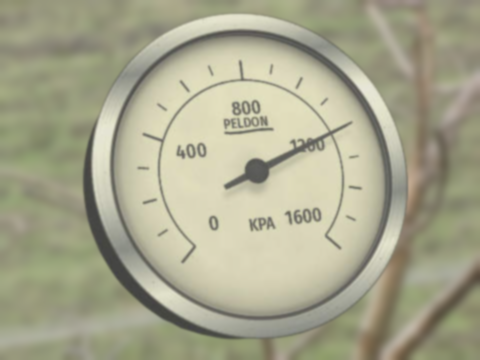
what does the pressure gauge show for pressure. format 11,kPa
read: 1200,kPa
